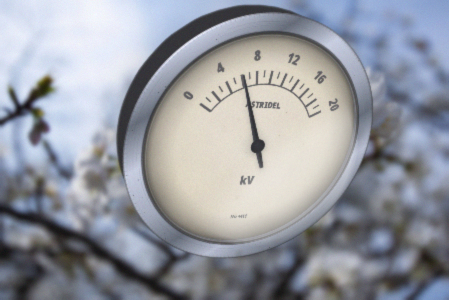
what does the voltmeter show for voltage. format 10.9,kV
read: 6,kV
